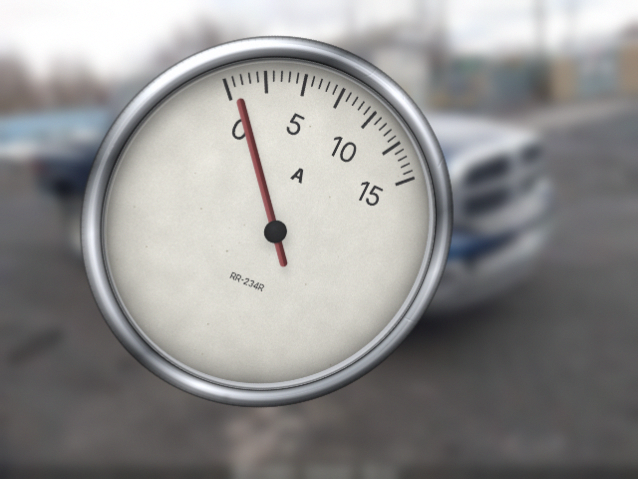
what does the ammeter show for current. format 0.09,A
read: 0.5,A
